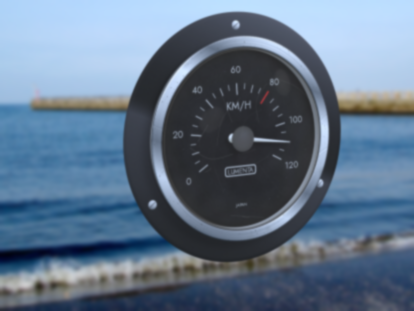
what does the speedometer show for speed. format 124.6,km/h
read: 110,km/h
